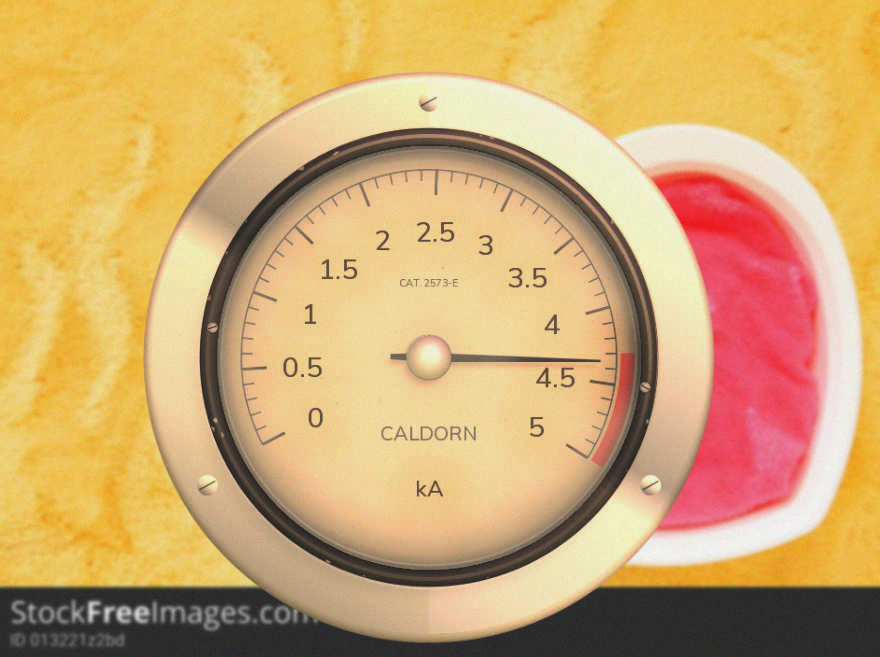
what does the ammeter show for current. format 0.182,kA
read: 4.35,kA
